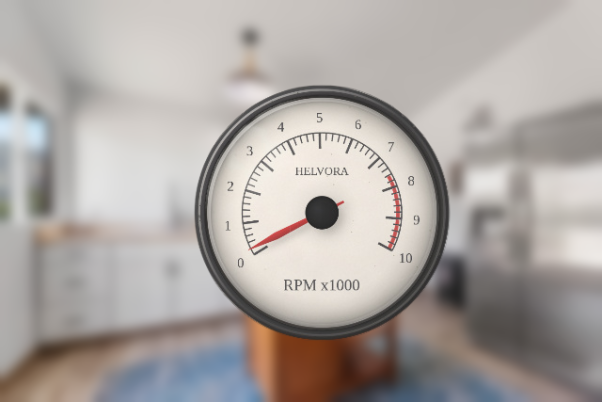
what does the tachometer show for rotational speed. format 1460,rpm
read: 200,rpm
